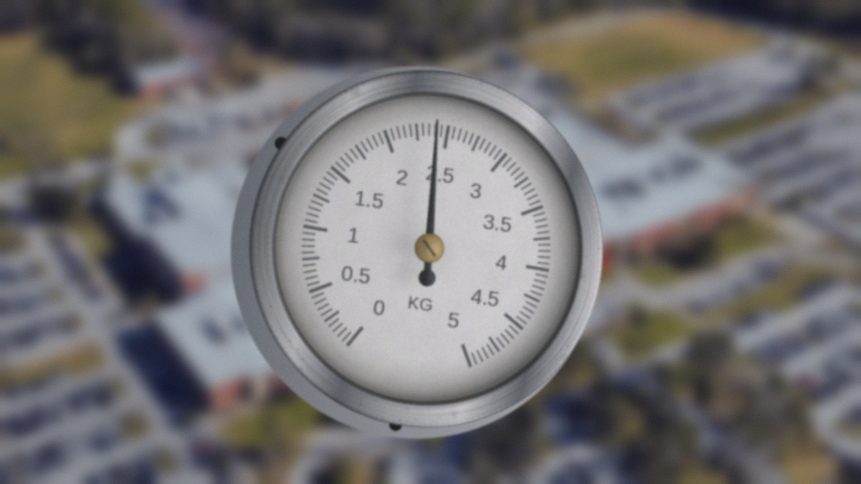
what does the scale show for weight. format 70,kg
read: 2.4,kg
